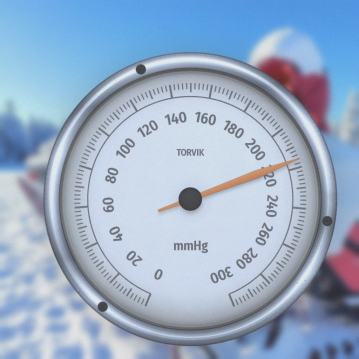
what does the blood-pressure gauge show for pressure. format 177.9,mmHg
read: 216,mmHg
